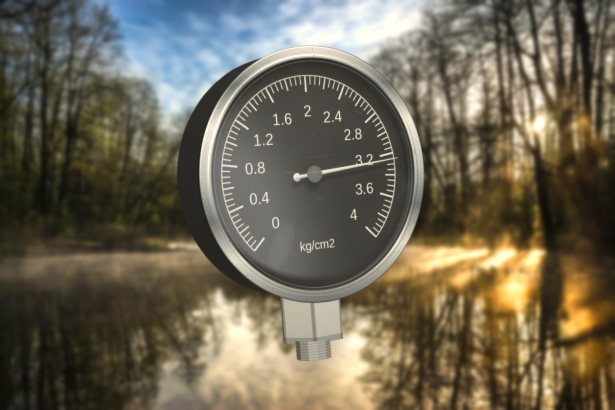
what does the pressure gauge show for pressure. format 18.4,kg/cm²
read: 3.25,kg/cm²
